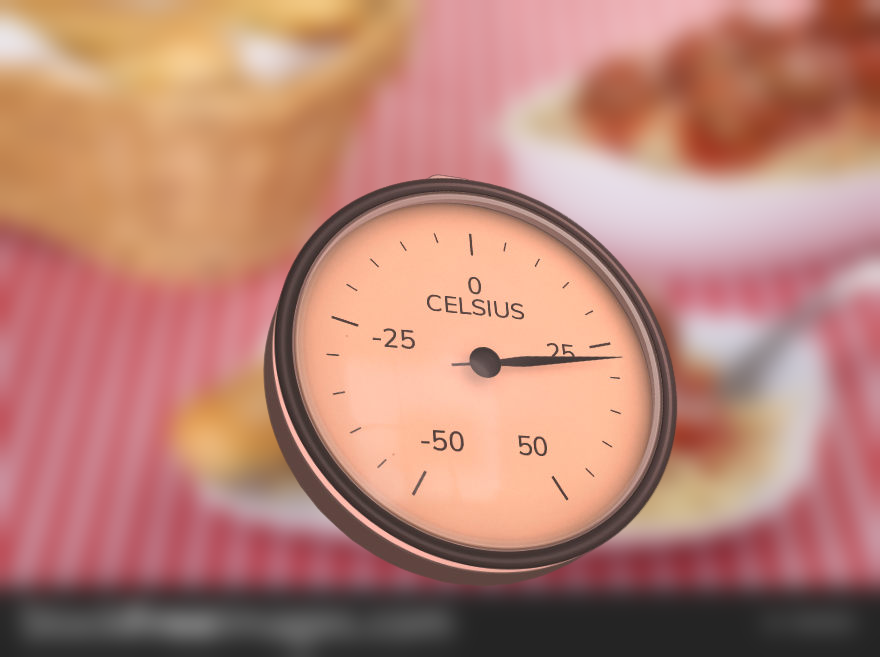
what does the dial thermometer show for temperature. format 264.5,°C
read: 27.5,°C
